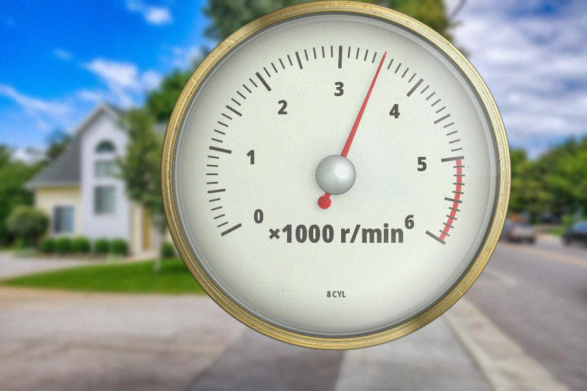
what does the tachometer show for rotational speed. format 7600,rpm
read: 3500,rpm
